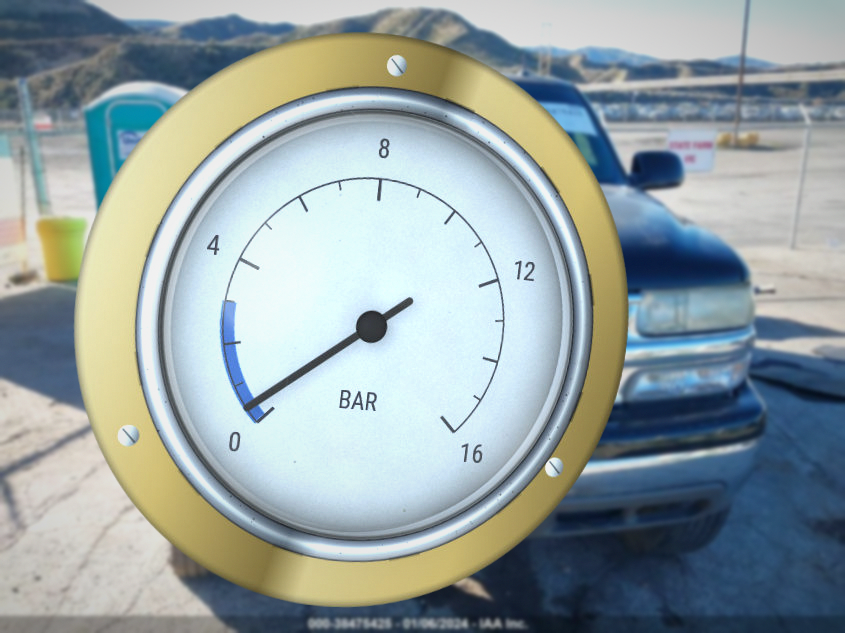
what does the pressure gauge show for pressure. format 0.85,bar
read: 0.5,bar
